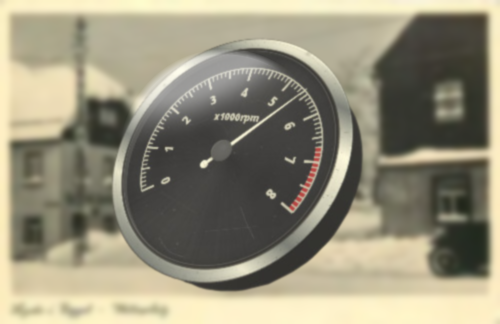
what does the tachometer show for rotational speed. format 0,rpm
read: 5500,rpm
